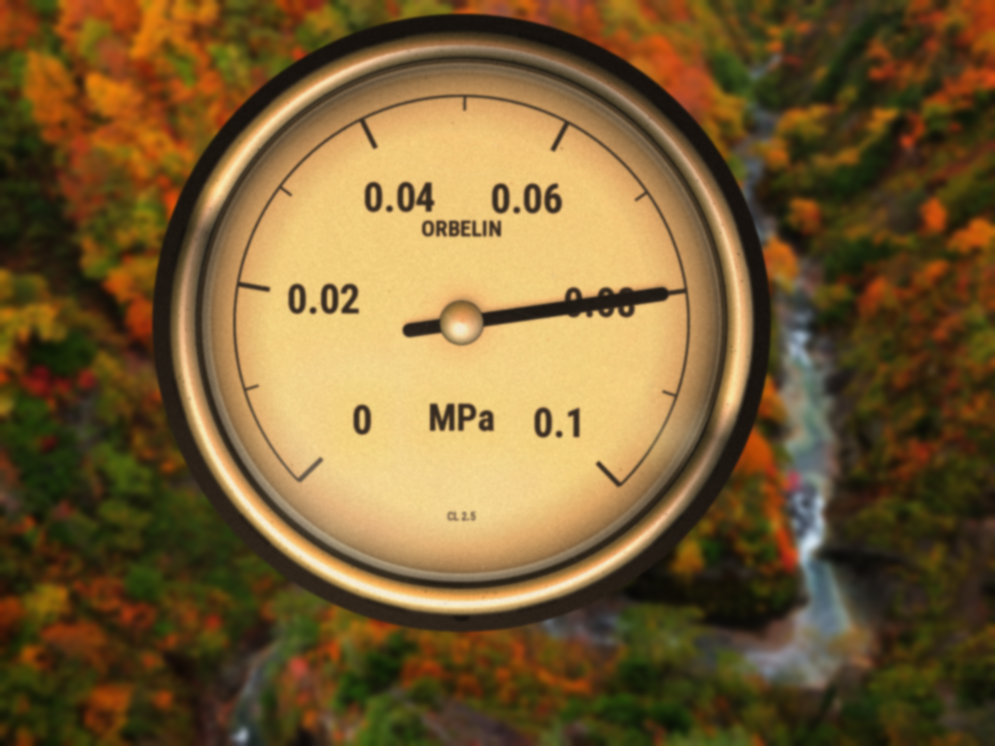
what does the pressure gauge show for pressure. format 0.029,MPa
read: 0.08,MPa
